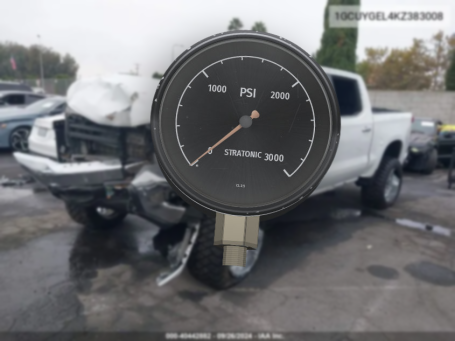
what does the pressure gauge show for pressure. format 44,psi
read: 0,psi
